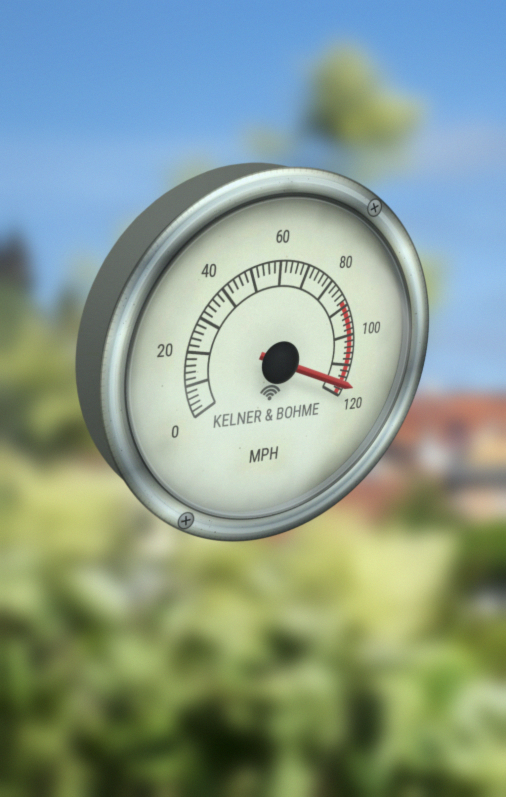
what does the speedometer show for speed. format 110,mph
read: 116,mph
